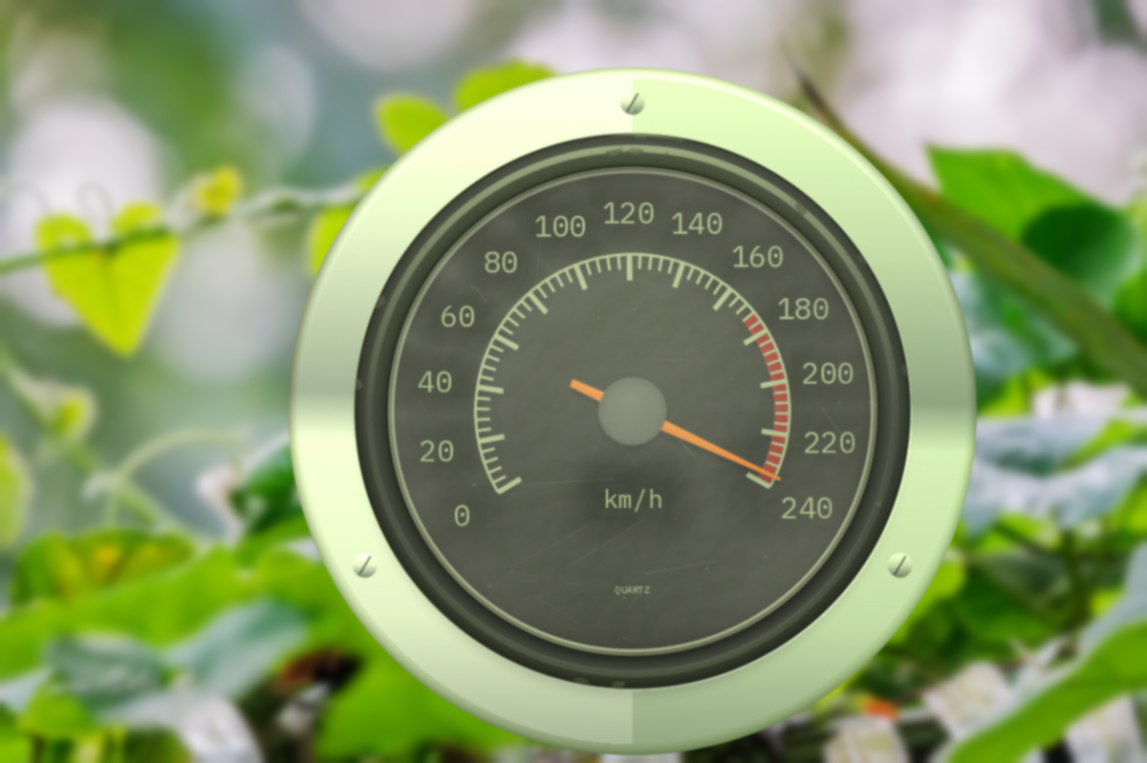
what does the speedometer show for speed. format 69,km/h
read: 236,km/h
